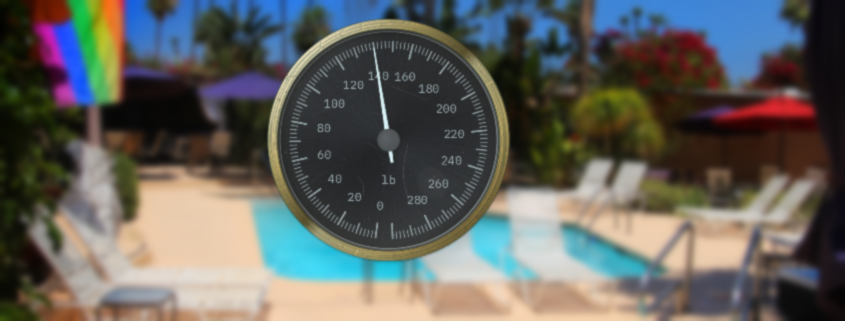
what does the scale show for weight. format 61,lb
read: 140,lb
